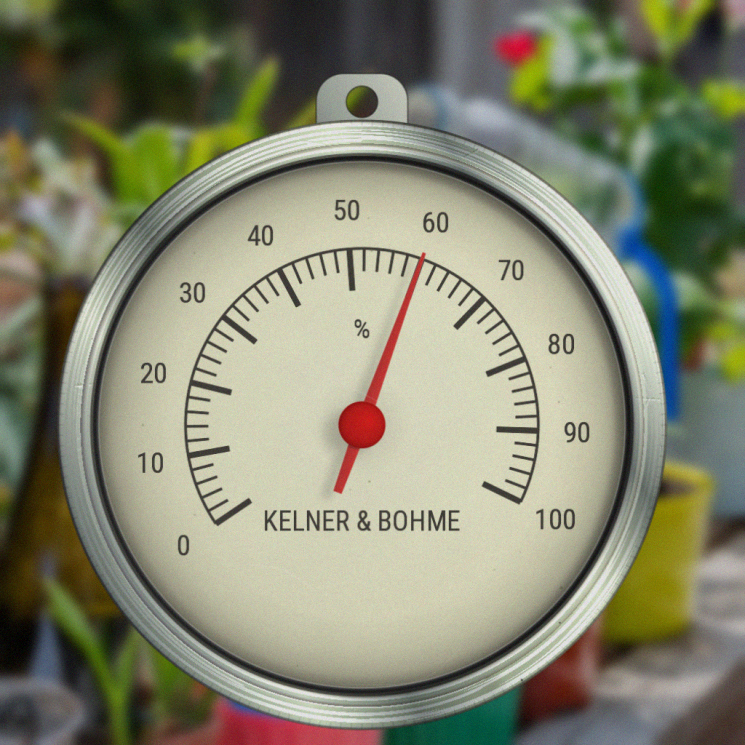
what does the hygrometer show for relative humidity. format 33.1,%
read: 60,%
